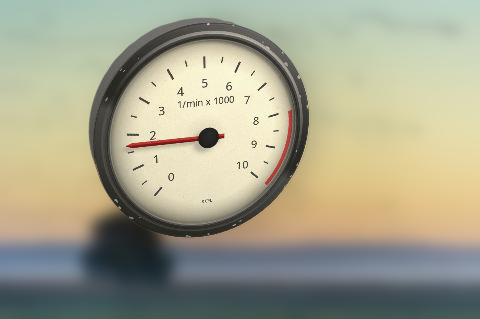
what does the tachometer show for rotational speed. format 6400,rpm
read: 1750,rpm
